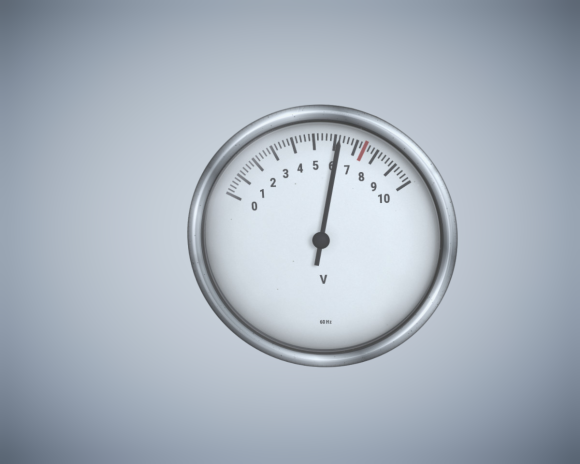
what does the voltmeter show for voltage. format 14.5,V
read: 6.2,V
